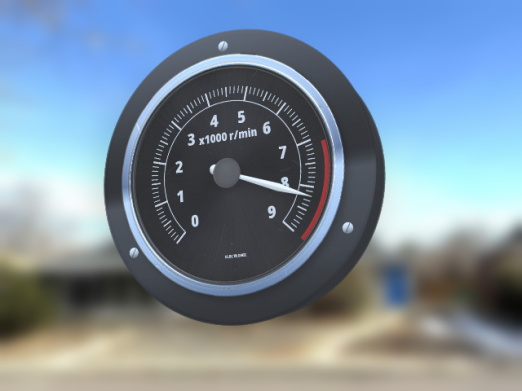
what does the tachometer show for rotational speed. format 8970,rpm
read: 8200,rpm
